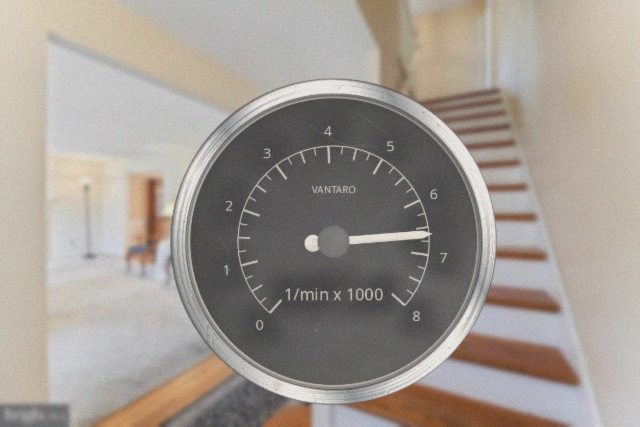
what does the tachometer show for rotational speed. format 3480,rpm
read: 6625,rpm
